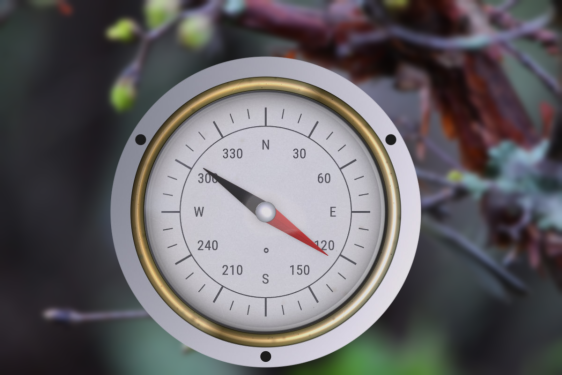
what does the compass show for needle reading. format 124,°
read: 125,°
